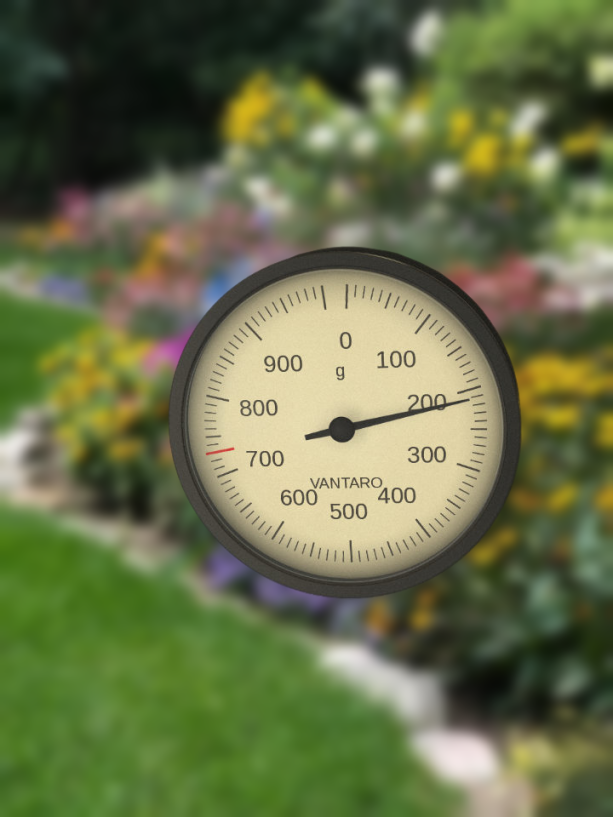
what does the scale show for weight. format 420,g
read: 210,g
